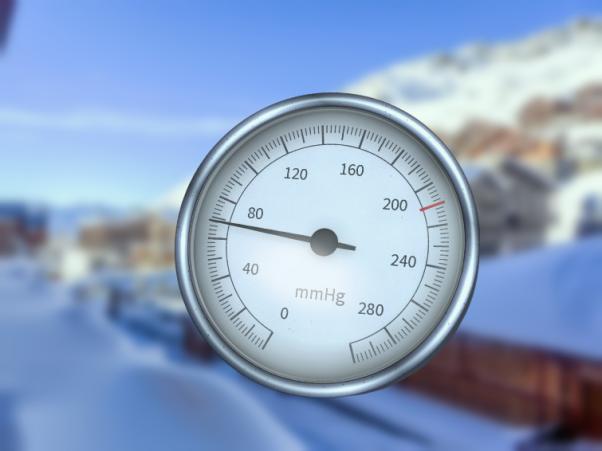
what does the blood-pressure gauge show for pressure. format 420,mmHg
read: 68,mmHg
